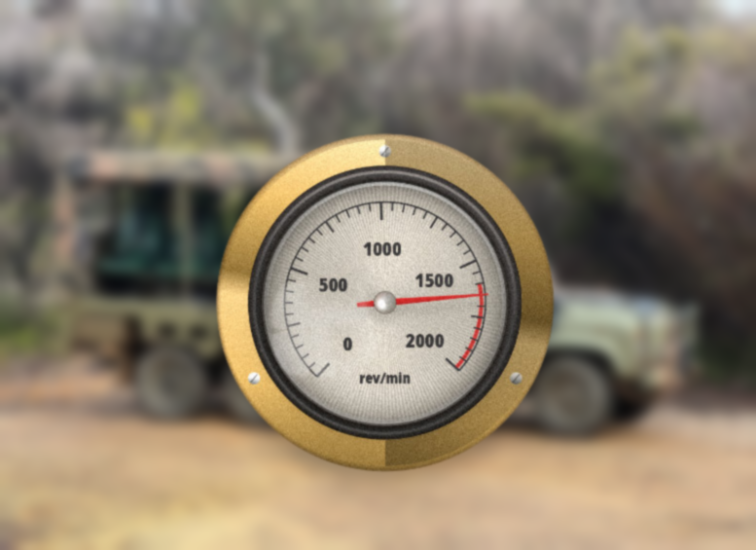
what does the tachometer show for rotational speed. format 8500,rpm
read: 1650,rpm
